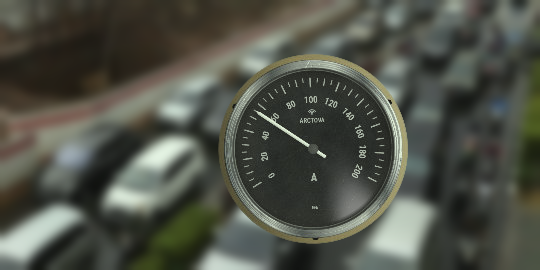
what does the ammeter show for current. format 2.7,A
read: 55,A
